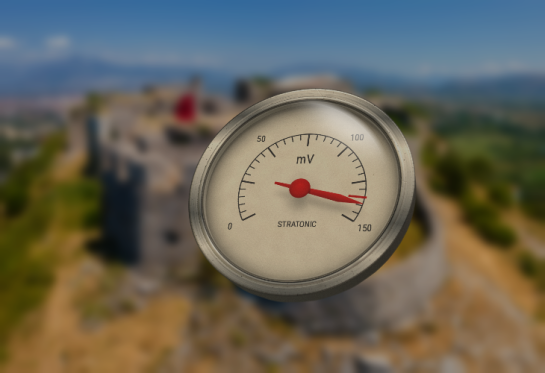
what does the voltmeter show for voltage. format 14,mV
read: 140,mV
